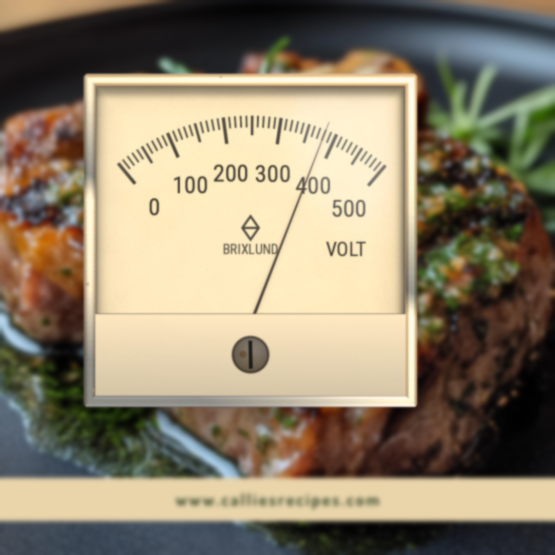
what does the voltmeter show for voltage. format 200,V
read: 380,V
